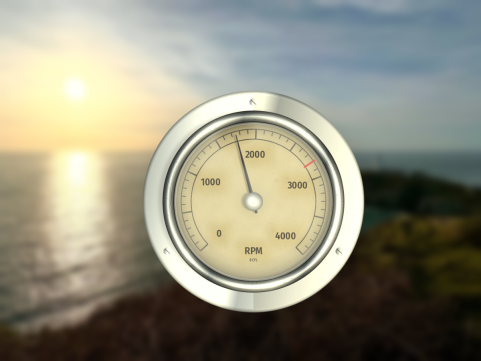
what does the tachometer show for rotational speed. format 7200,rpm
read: 1750,rpm
